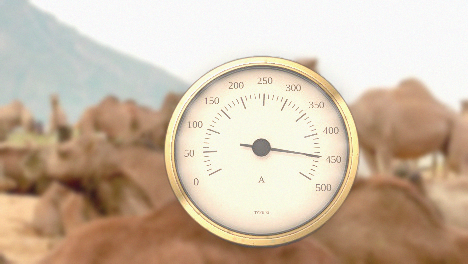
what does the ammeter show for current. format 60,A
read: 450,A
